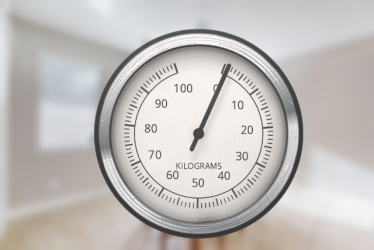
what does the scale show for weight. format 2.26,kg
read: 1,kg
